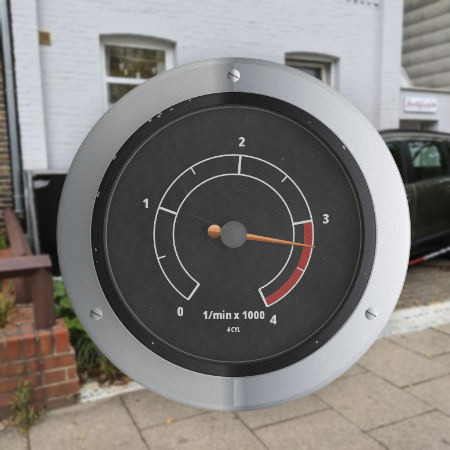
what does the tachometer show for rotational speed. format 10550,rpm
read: 3250,rpm
